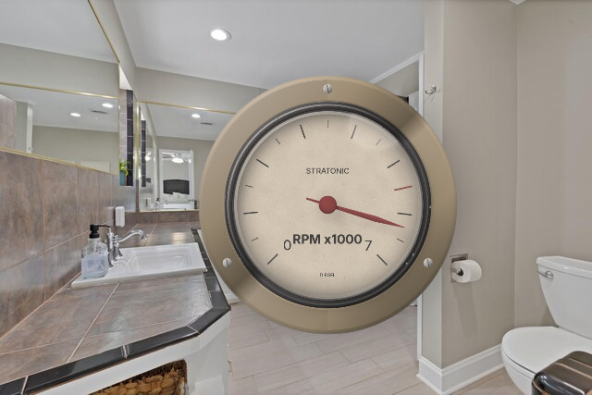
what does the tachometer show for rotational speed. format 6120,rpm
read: 6250,rpm
